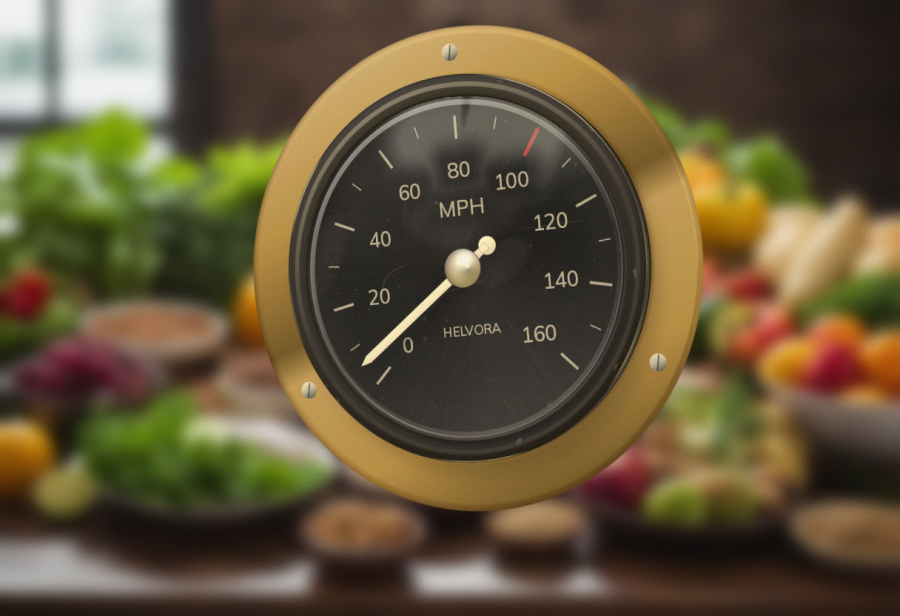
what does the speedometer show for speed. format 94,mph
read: 5,mph
